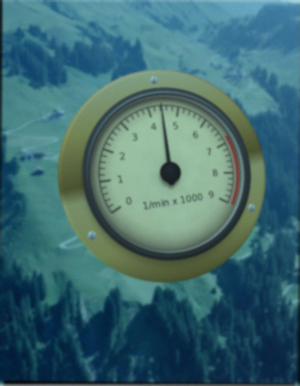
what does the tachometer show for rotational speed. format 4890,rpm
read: 4400,rpm
